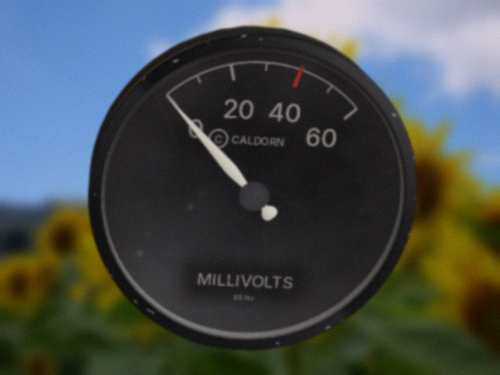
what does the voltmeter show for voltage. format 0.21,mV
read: 0,mV
